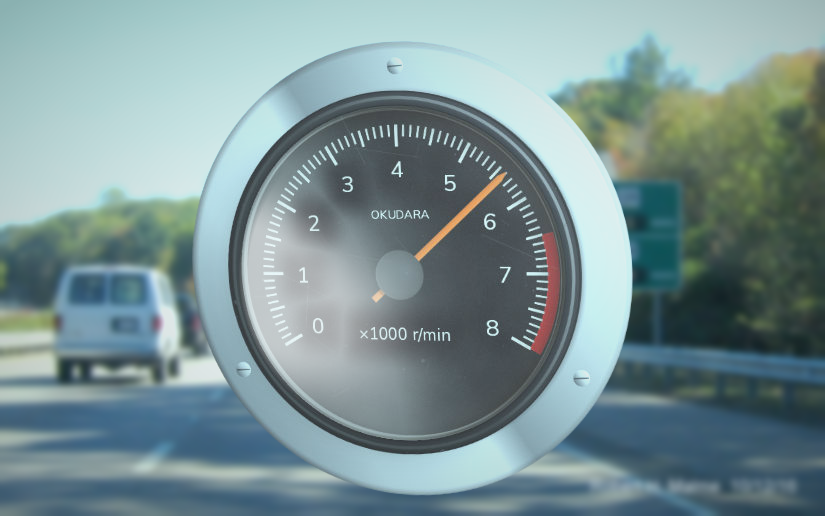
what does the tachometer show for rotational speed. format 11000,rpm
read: 5600,rpm
